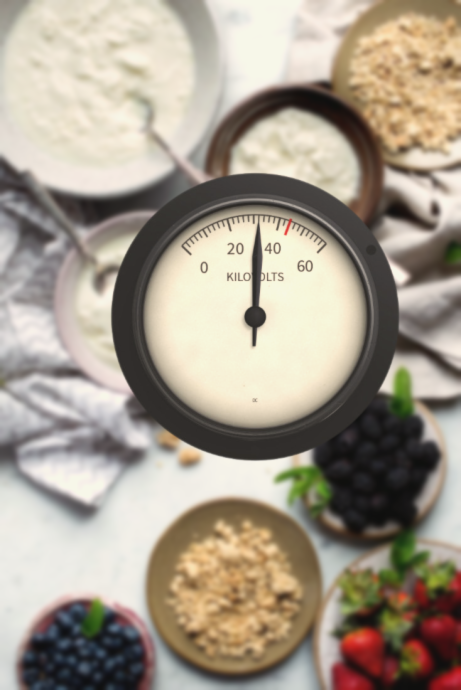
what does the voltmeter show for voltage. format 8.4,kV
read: 32,kV
